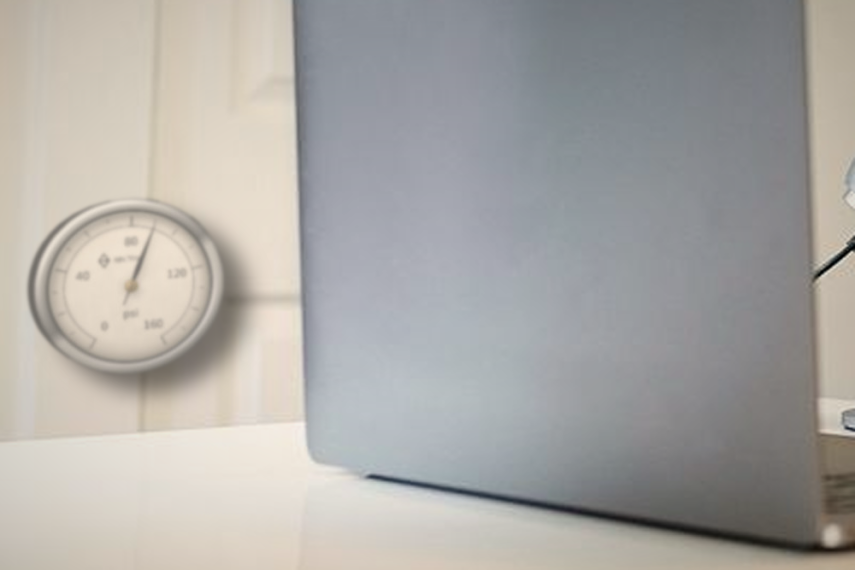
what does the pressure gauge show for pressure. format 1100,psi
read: 90,psi
